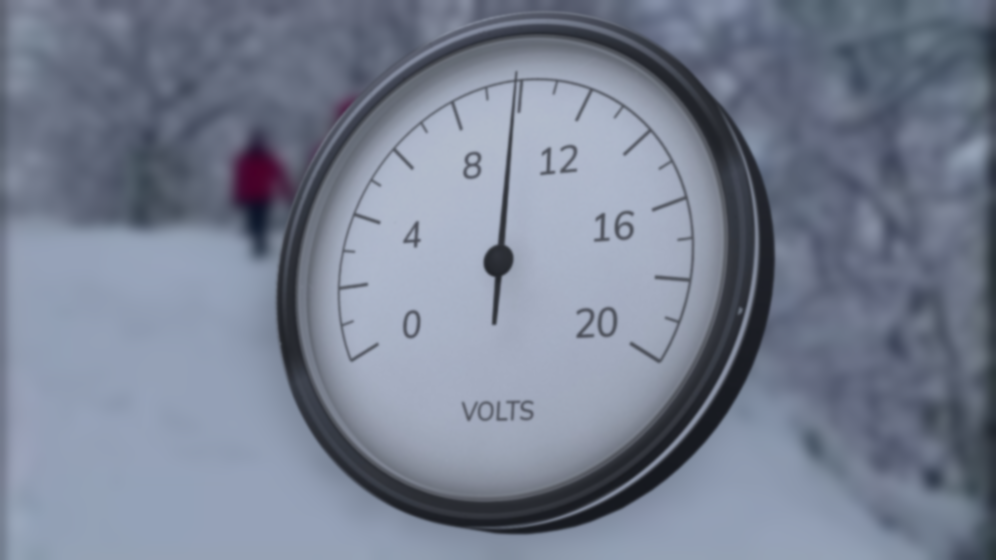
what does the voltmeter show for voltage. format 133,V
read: 10,V
